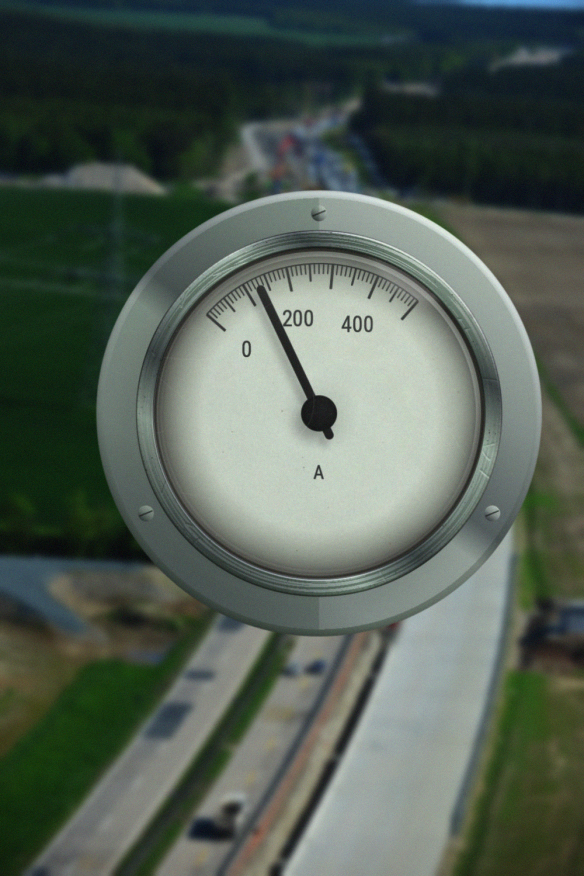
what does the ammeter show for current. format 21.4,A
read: 130,A
